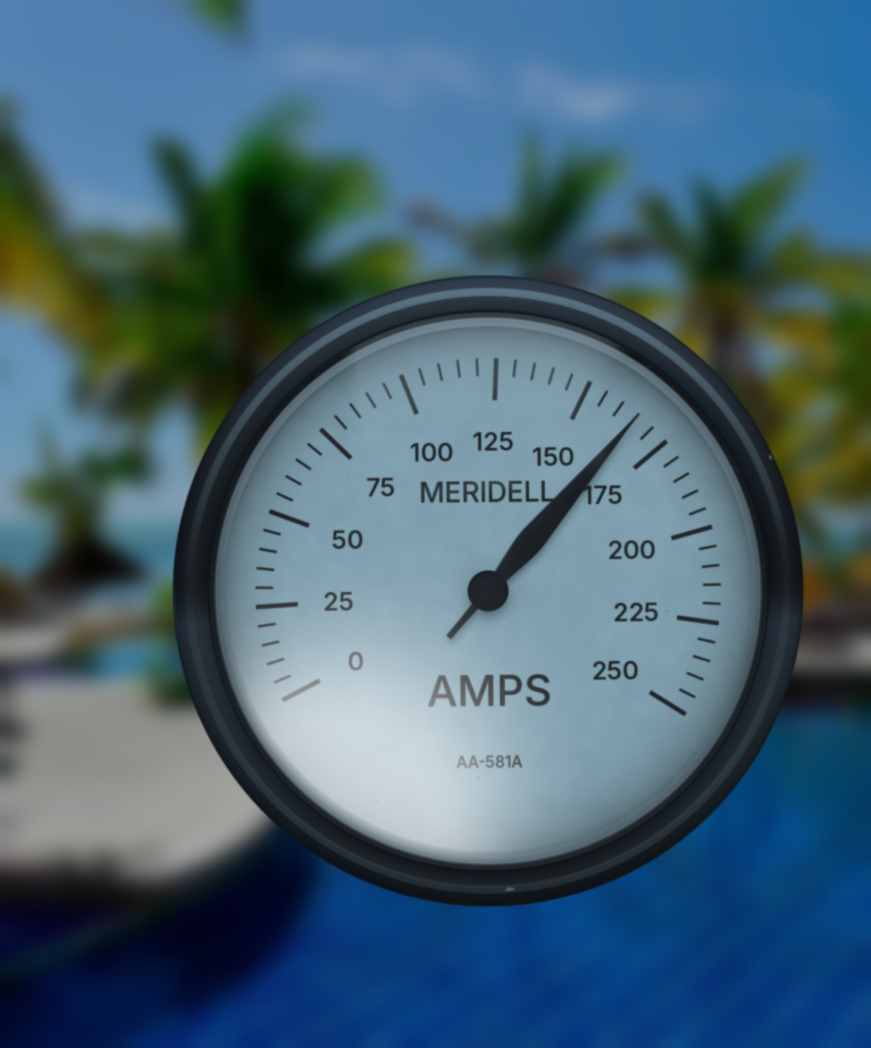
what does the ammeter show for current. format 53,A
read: 165,A
